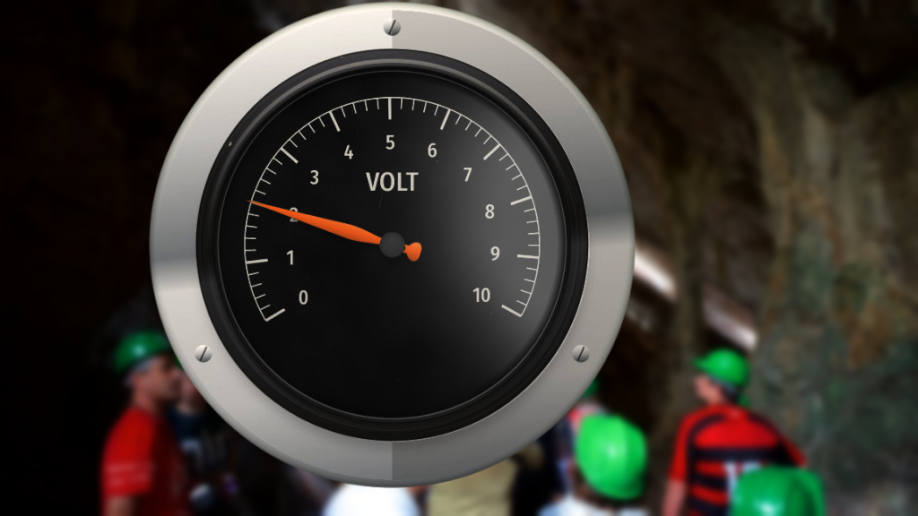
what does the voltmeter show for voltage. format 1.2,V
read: 2,V
